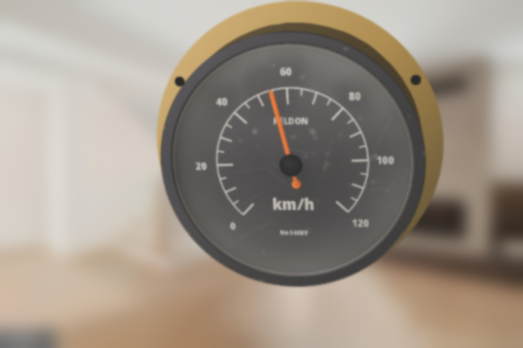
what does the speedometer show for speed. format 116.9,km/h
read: 55,km/h
